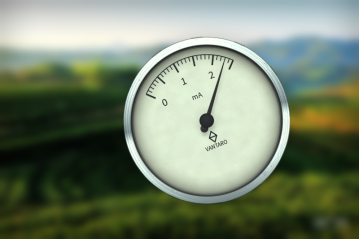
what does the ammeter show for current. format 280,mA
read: 2.3,mA
